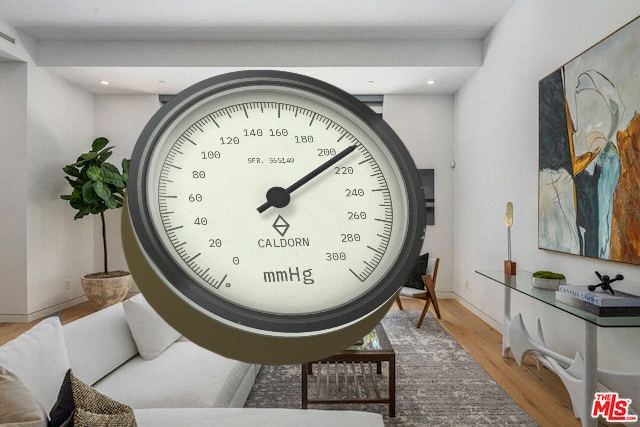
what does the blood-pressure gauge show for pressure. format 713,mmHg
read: 210,mmHg
